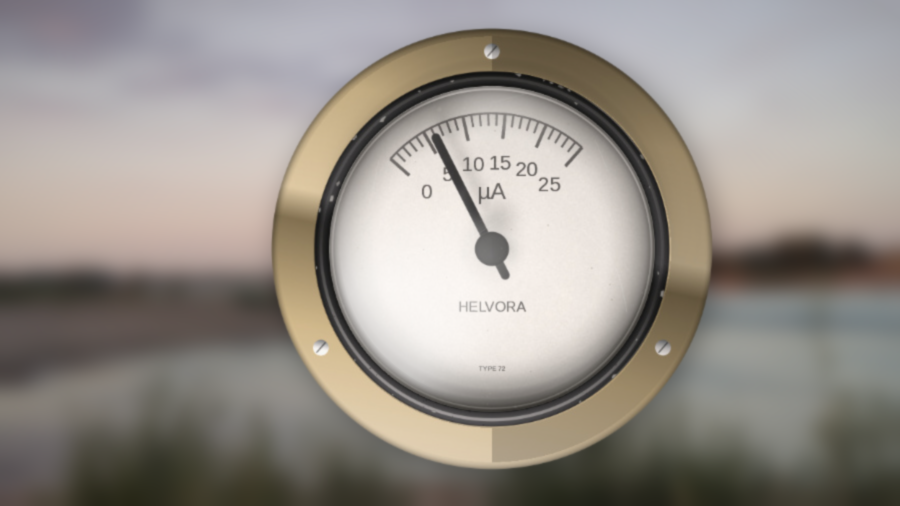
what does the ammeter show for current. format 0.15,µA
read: 6,µA
